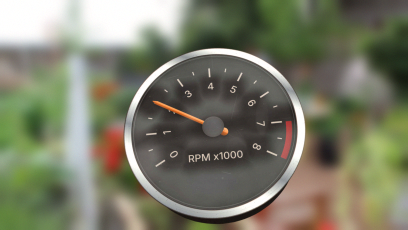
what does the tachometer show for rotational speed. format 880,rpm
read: 2000,rpm
